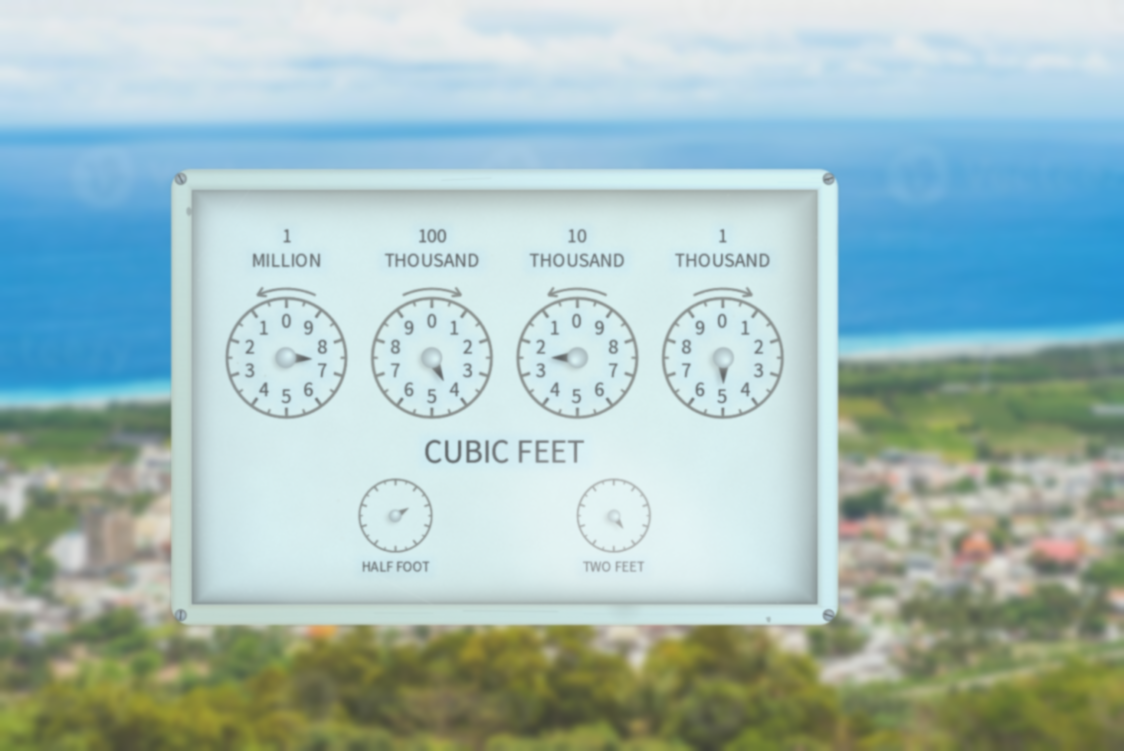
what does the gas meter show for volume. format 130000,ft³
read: 742500,ft³
